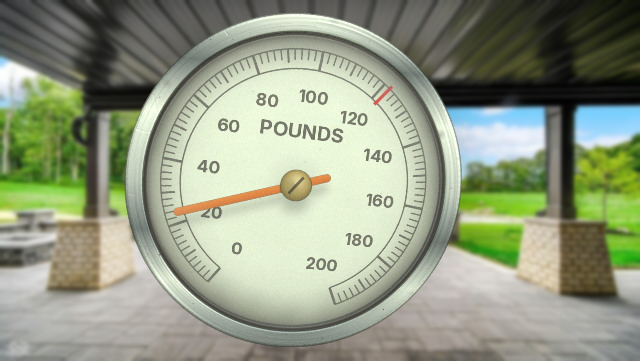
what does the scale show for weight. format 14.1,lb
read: 24,lb
